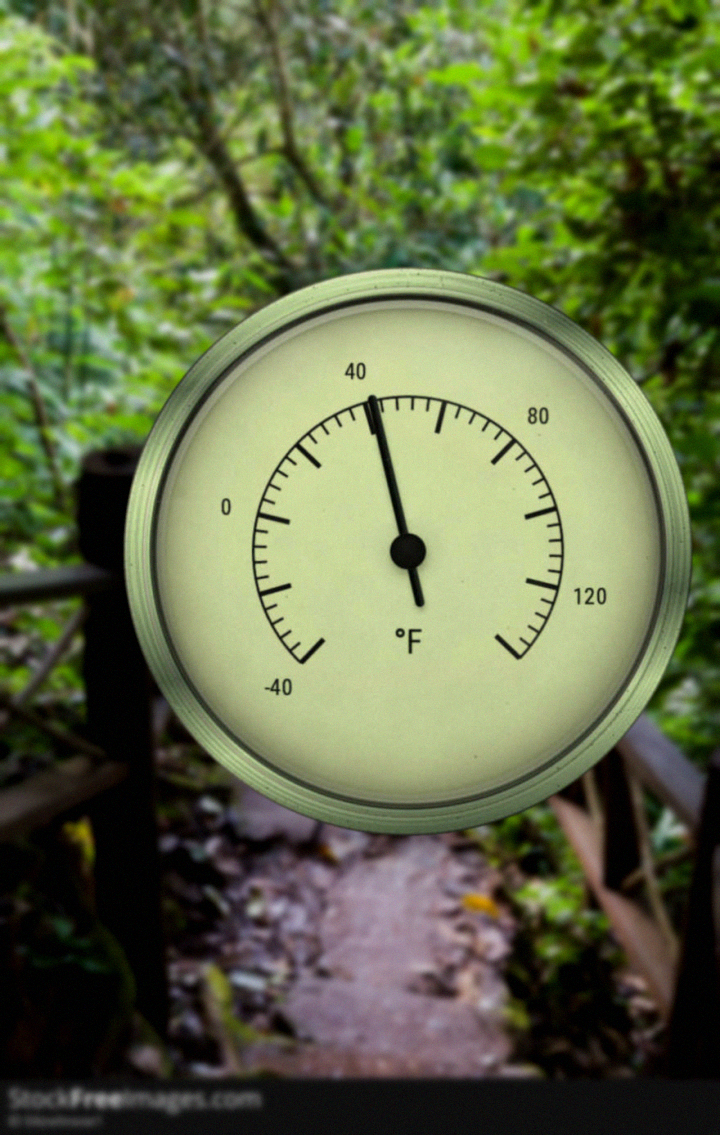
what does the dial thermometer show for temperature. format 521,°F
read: 42,°F
